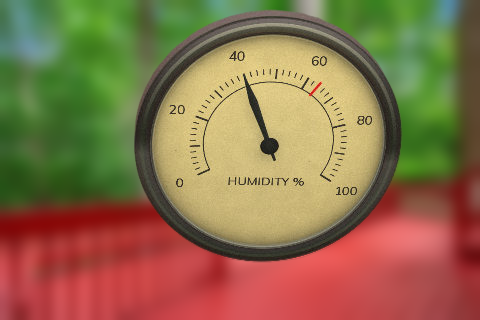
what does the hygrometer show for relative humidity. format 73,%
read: 40,%
